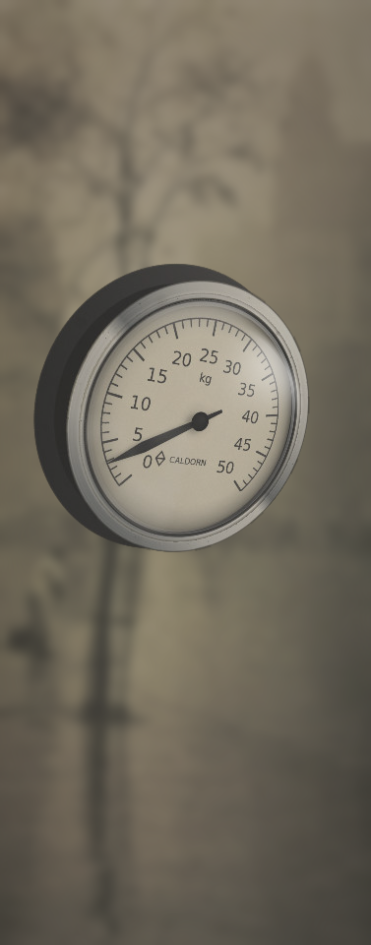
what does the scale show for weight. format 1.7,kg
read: 3,kg
